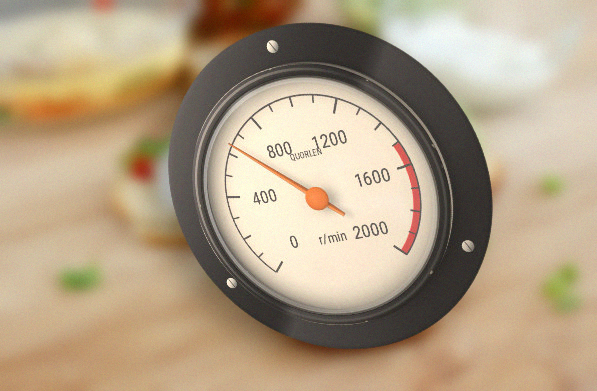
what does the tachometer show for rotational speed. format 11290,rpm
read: 650,rpm
